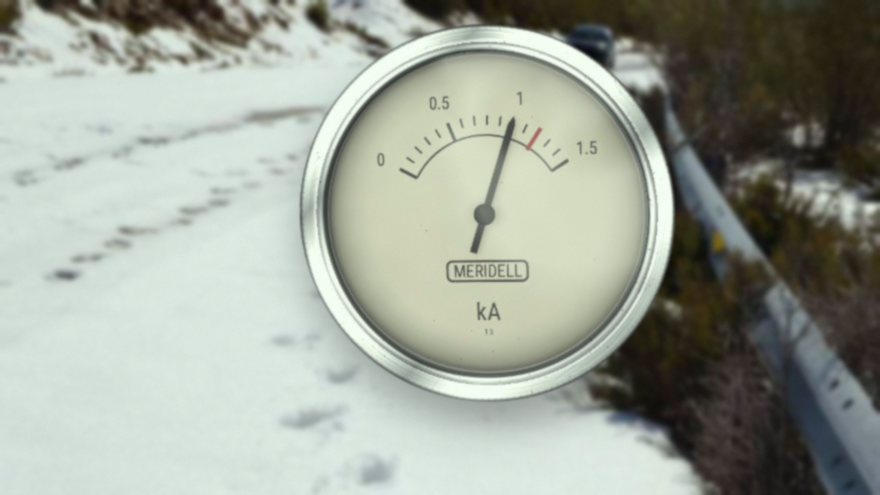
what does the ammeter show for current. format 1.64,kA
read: 1,kA
